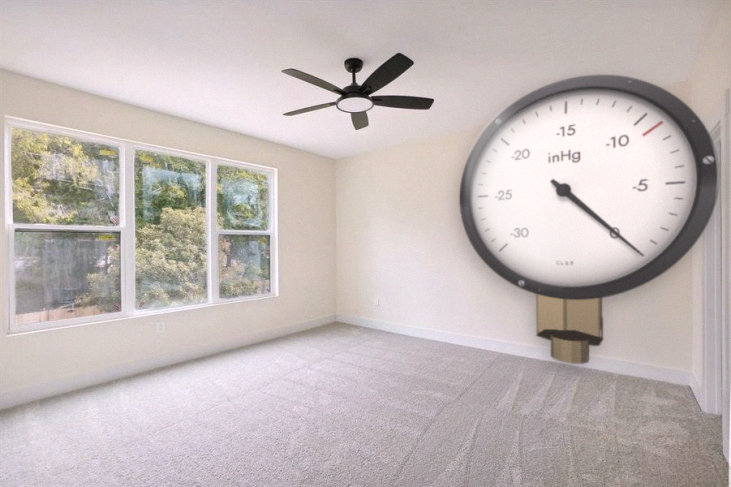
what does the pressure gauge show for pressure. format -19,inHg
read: 0,inHg
